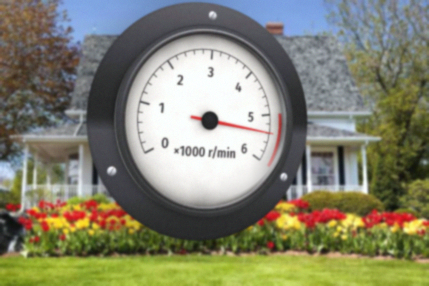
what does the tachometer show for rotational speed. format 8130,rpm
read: 5400,rpm
